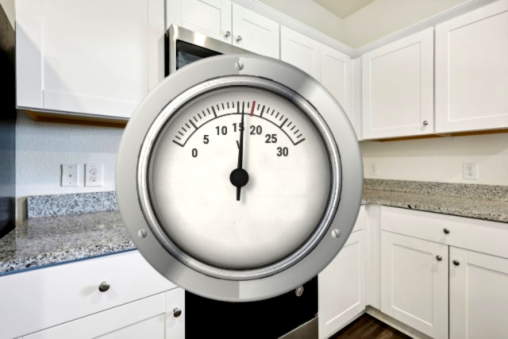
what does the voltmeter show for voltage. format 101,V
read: 16,V
